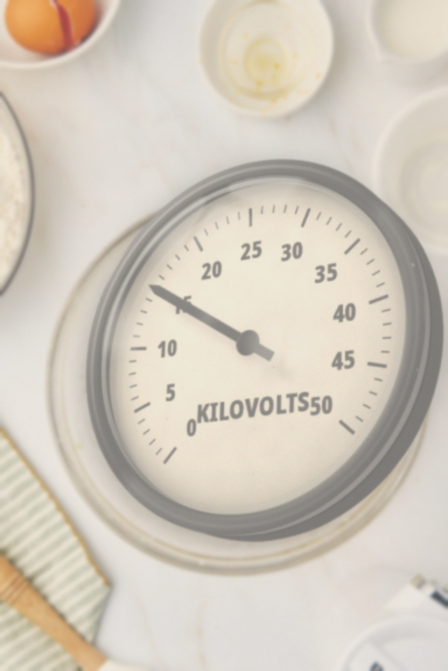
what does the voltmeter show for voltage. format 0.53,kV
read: 15,kV
